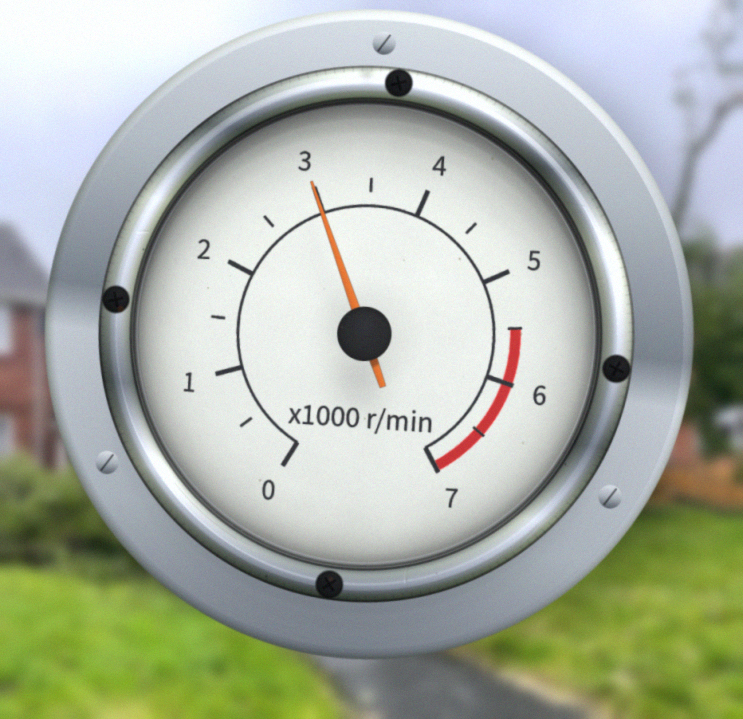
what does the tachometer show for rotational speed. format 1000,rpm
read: 3000,rpm
